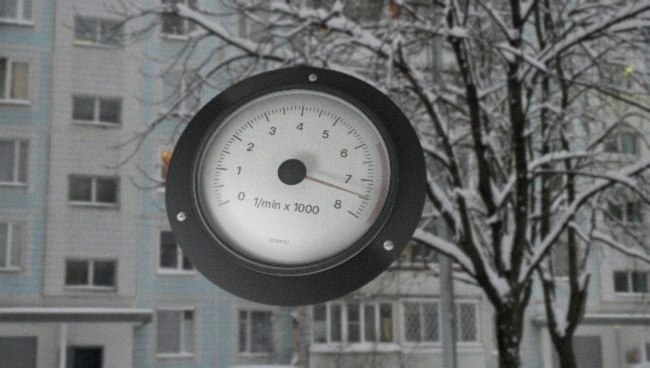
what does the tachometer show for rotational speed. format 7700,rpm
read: 7500,rpm
